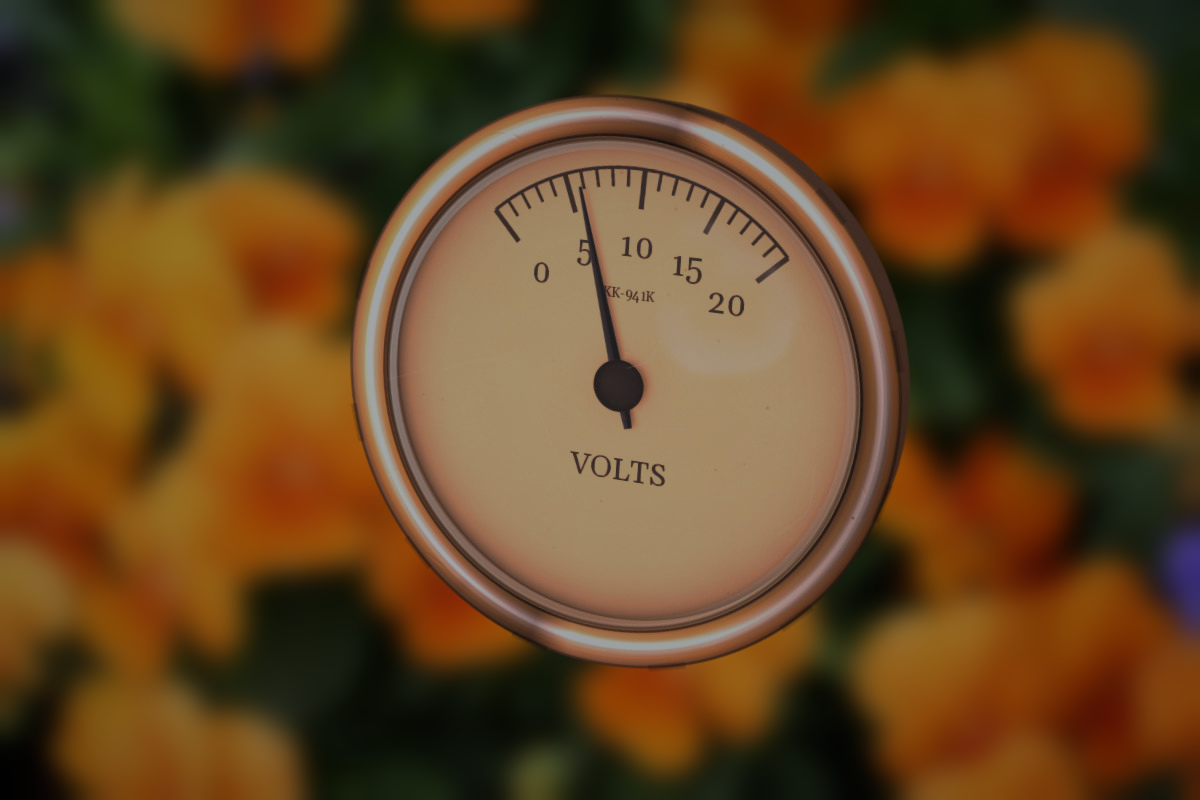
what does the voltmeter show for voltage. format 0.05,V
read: 6,V
